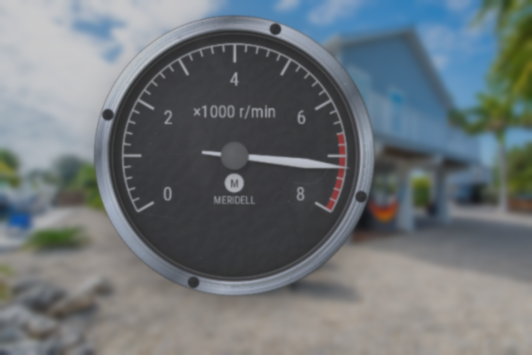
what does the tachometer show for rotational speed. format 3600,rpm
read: 7200,rpm
